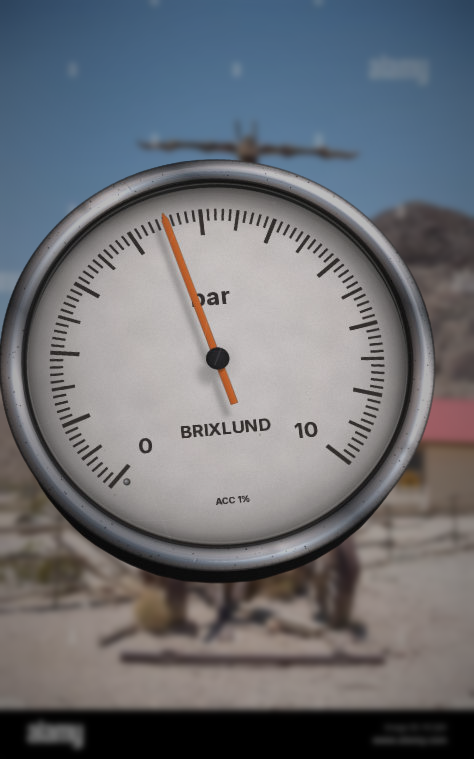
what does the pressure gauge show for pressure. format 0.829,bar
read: 4.5,bar
